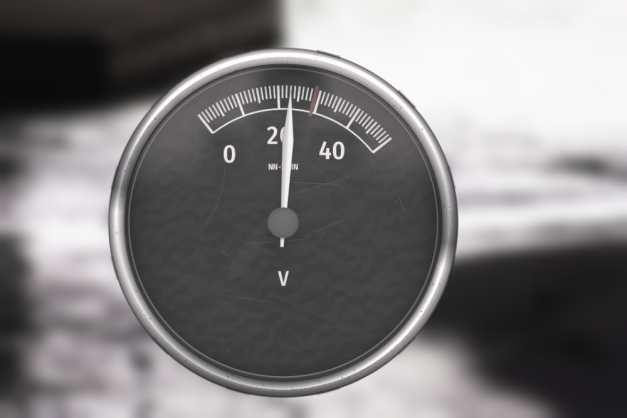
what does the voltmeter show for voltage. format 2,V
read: 23,V
